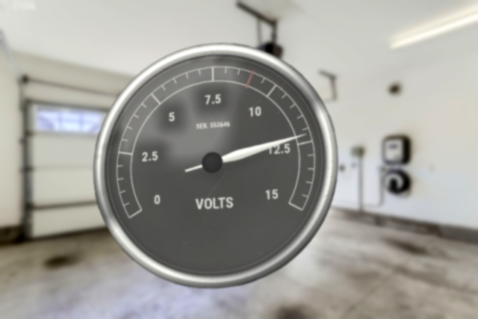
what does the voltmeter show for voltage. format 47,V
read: 12.25,V
